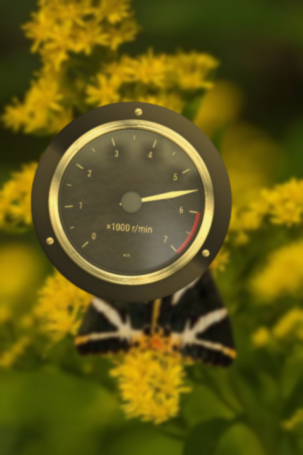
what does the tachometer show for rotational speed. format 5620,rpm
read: 5500,rpm
